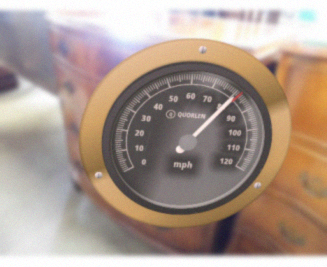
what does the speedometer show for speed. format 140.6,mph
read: 80,mph
